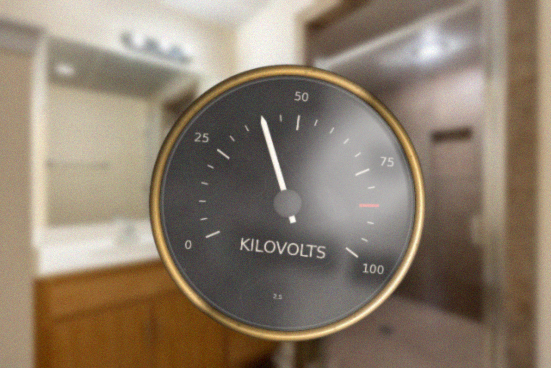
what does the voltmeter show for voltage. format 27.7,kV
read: 40,kV
